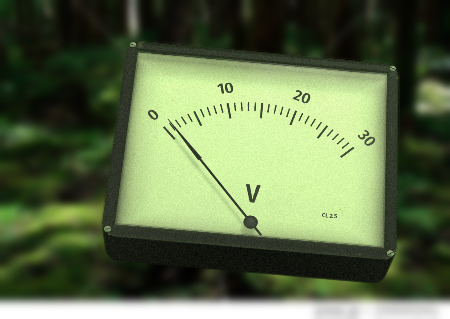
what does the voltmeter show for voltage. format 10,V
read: 1,V
